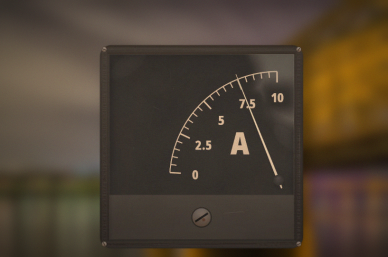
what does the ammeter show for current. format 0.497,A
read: 7.5,A
